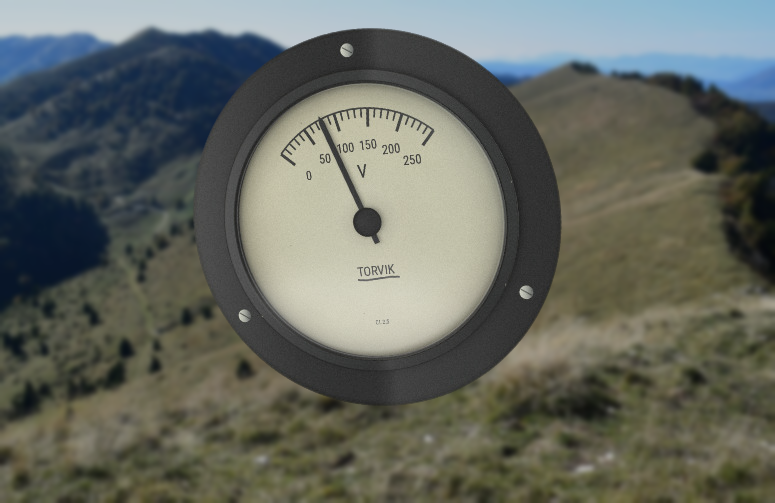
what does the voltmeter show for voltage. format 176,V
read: 80,V
